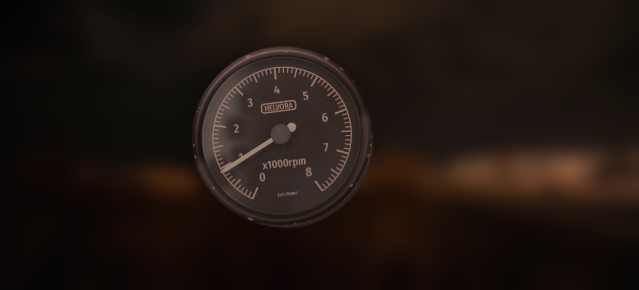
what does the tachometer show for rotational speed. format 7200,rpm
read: 900,rpm
